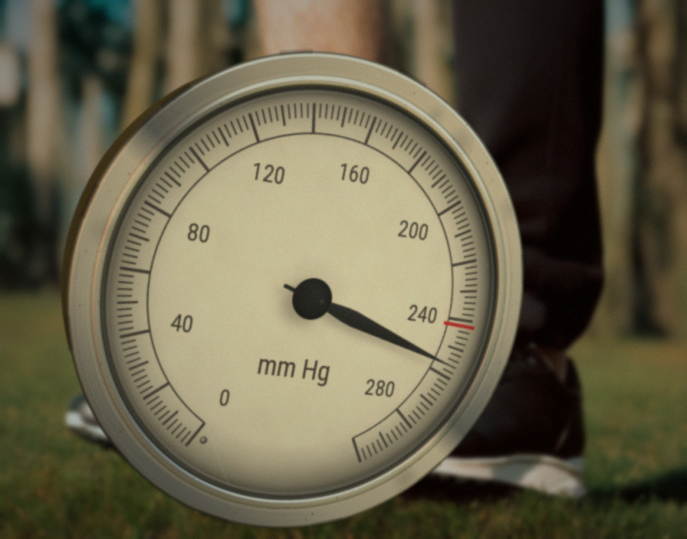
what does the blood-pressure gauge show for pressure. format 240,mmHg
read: 256,mmHg
